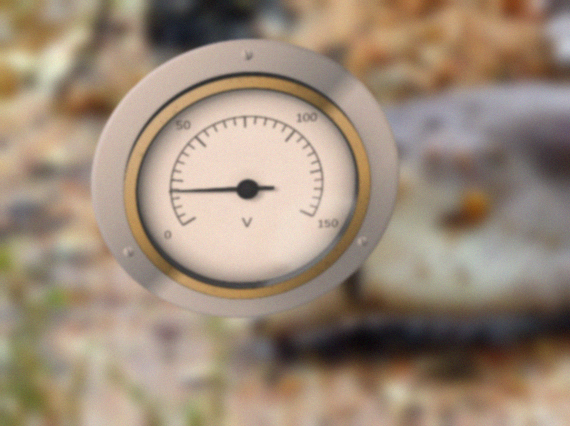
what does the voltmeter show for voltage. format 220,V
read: 20,V
